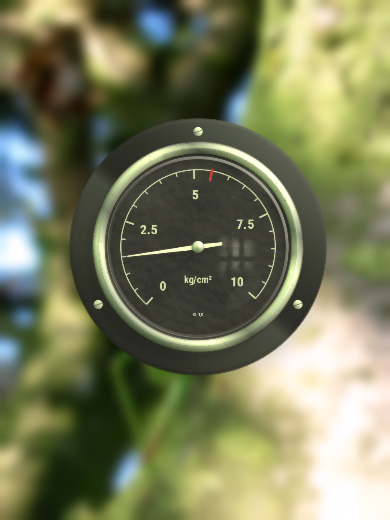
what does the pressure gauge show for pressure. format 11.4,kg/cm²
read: 1.5,kg/cm²
